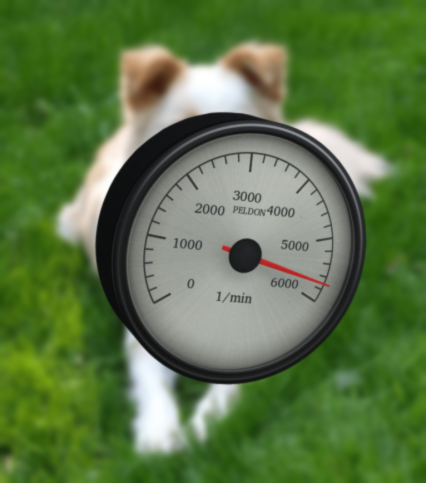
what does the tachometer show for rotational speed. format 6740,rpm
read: 5700,rpm
